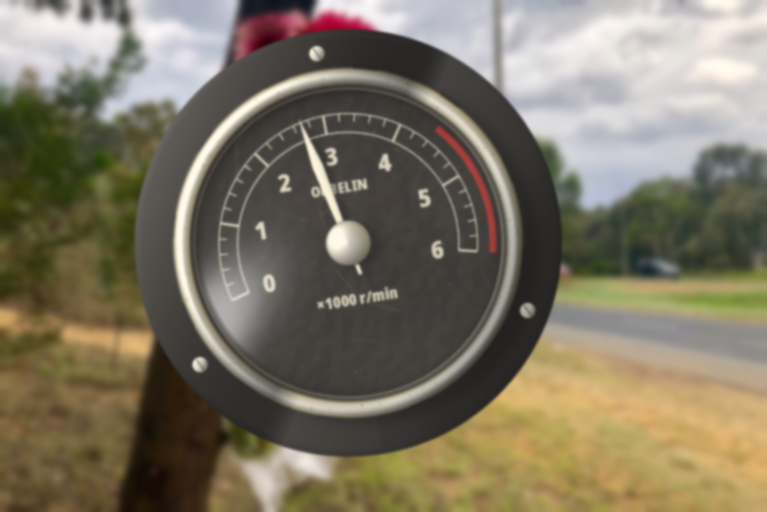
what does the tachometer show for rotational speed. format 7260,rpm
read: 2700,rpm
